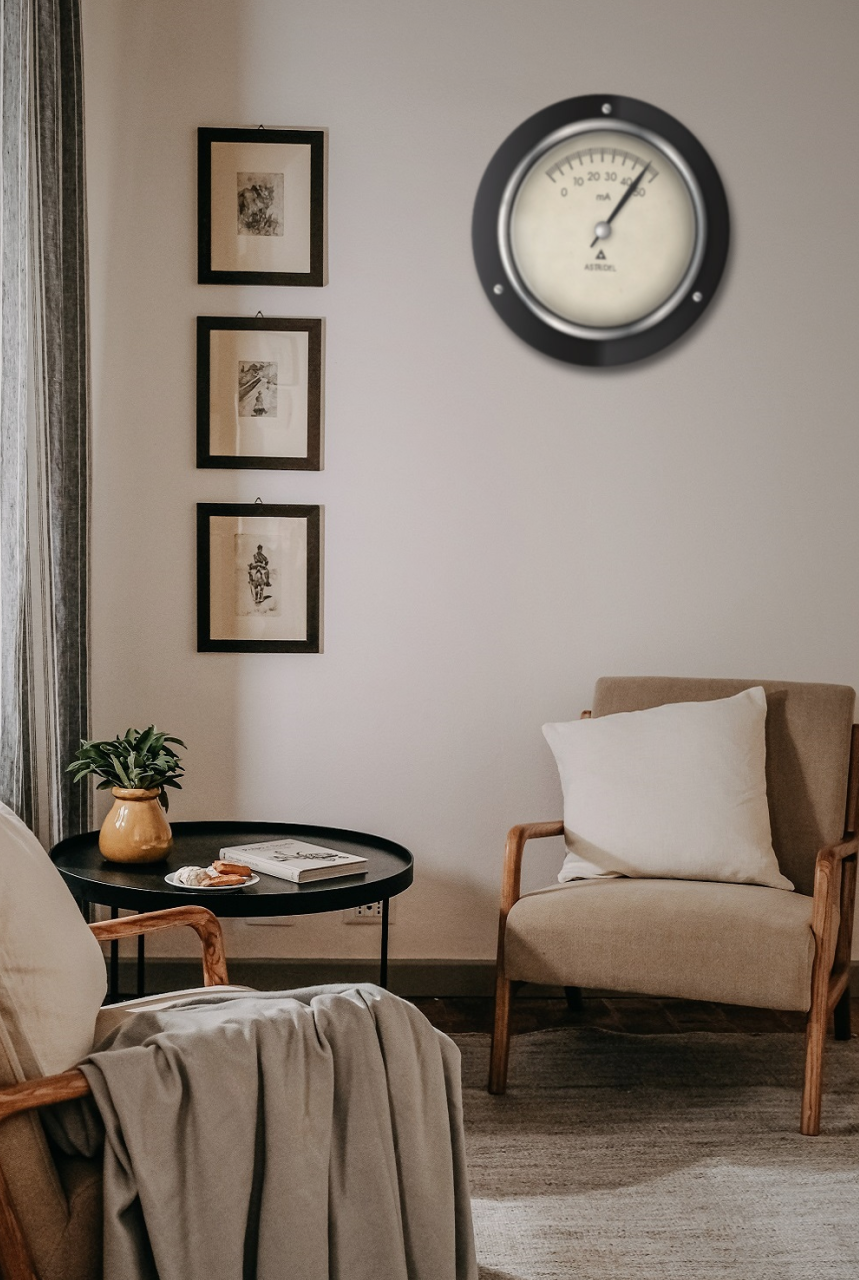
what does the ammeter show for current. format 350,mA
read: 45,mA
